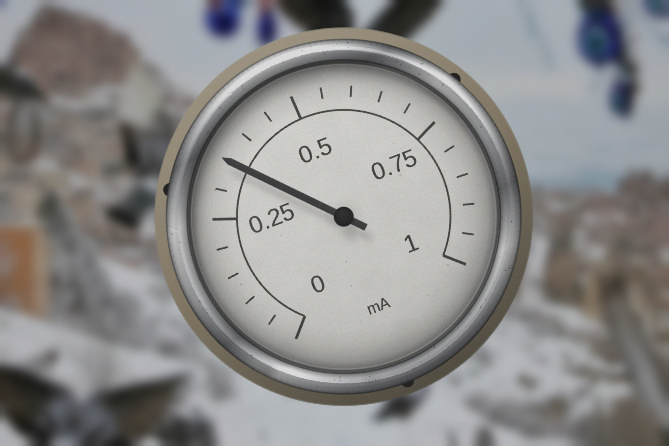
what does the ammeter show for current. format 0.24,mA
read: 0.35,mA
